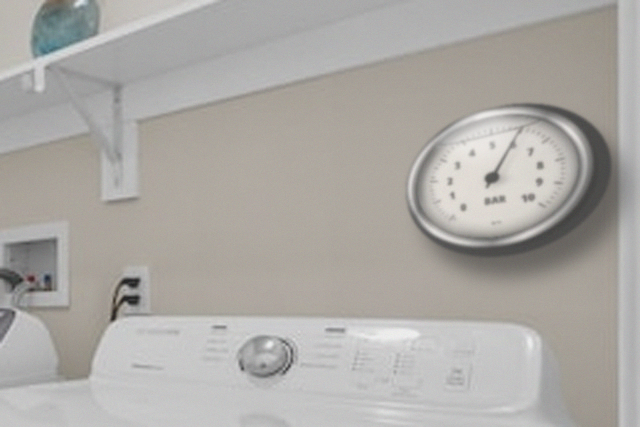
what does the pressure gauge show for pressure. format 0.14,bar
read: 6,bar
